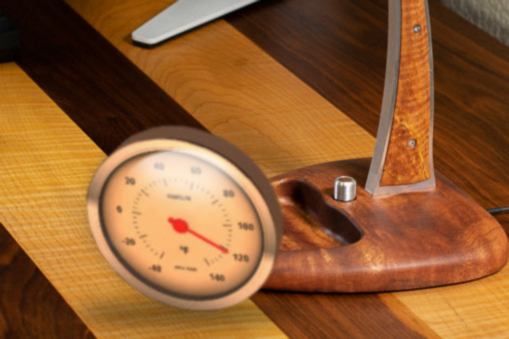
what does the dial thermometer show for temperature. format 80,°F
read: 120,°F
